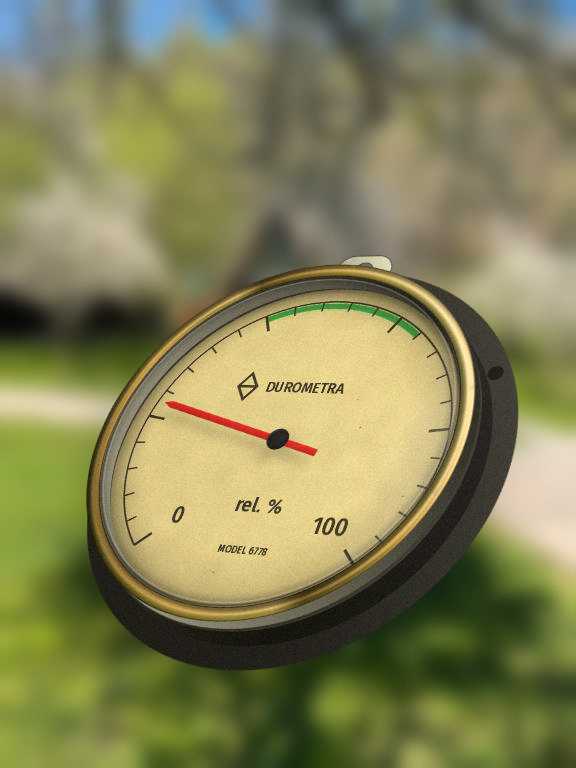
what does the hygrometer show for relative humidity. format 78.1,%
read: 22,%
